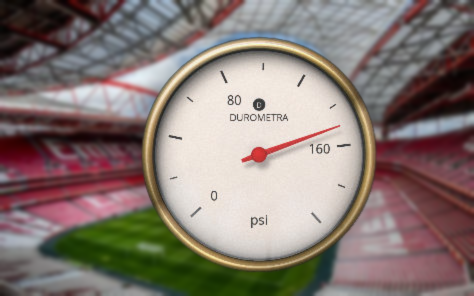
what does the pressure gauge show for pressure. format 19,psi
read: 150,psi
